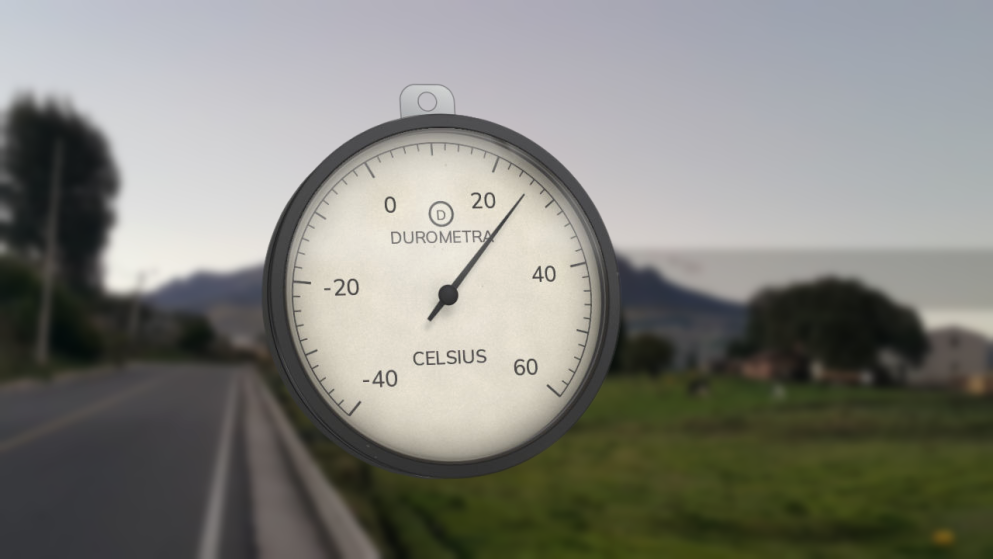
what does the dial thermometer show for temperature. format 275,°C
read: 26,°C
